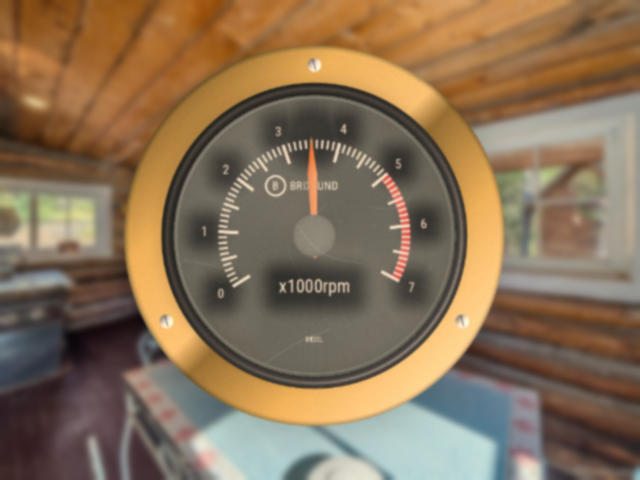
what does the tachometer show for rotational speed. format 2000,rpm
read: 3500,rpm
